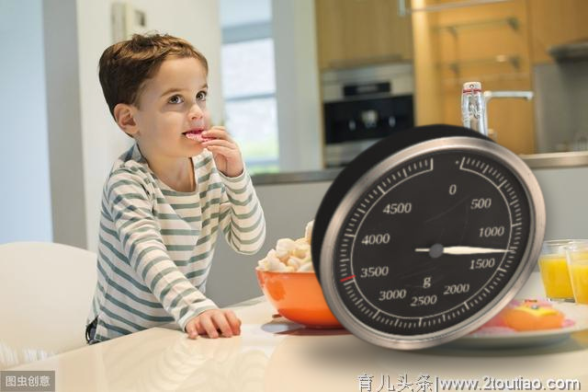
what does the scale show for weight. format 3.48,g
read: 1250,g
